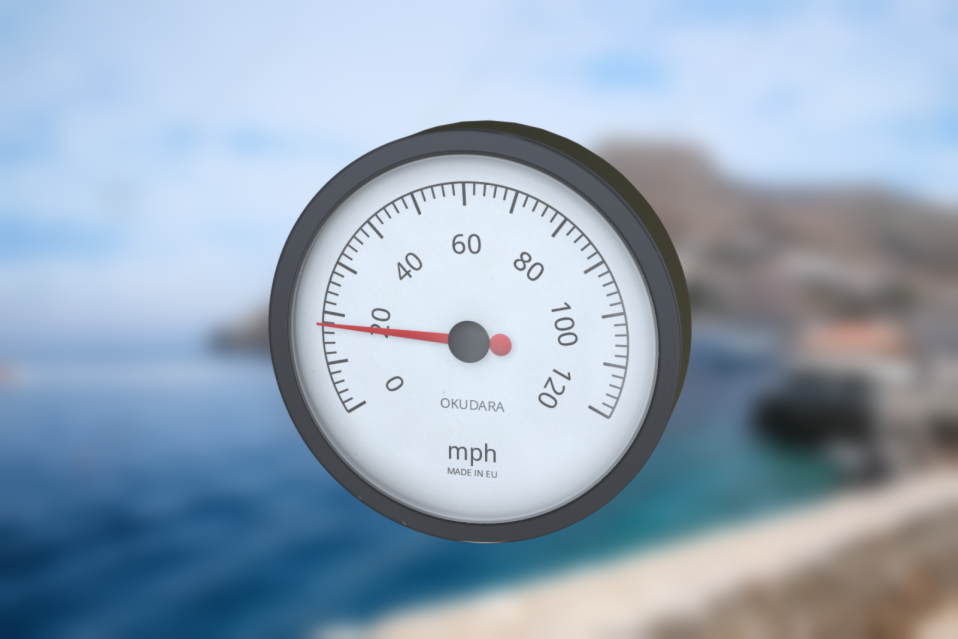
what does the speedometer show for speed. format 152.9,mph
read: 18,mph
